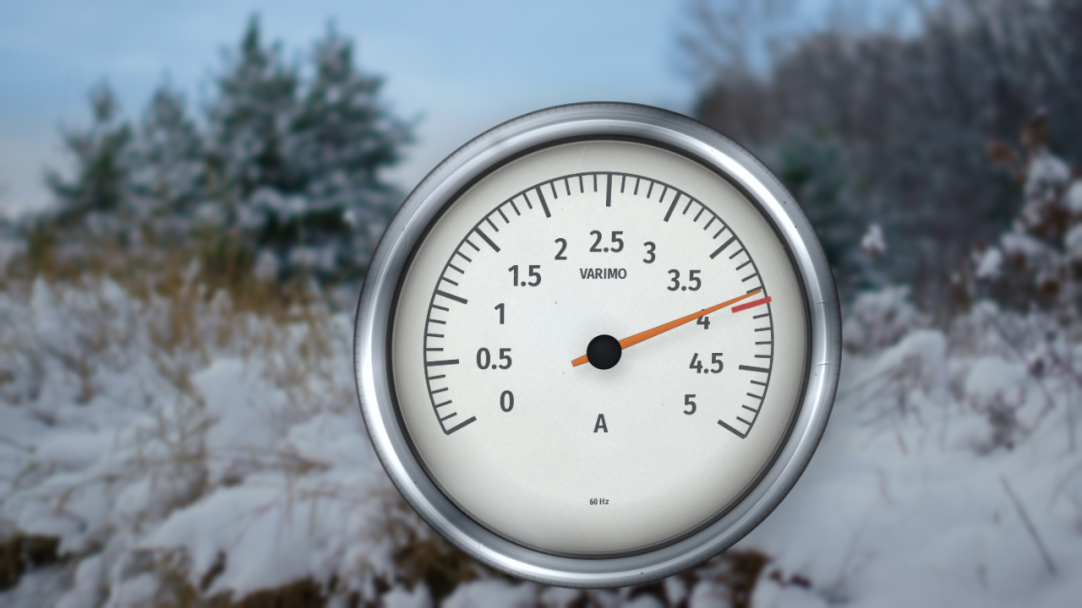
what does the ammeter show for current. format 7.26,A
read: 3.9,A
